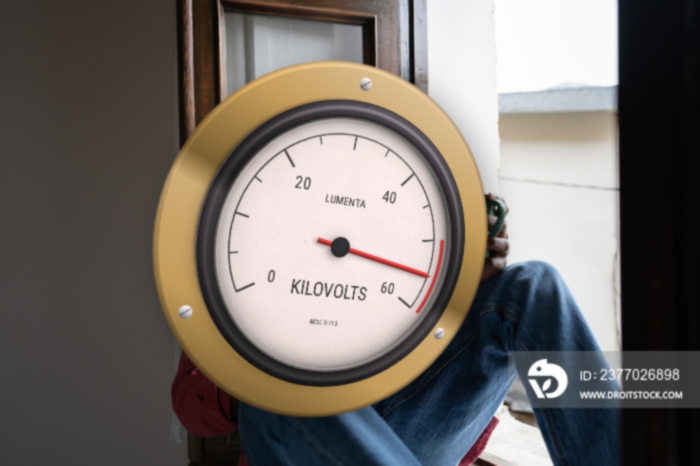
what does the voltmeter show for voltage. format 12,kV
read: 55,kV
